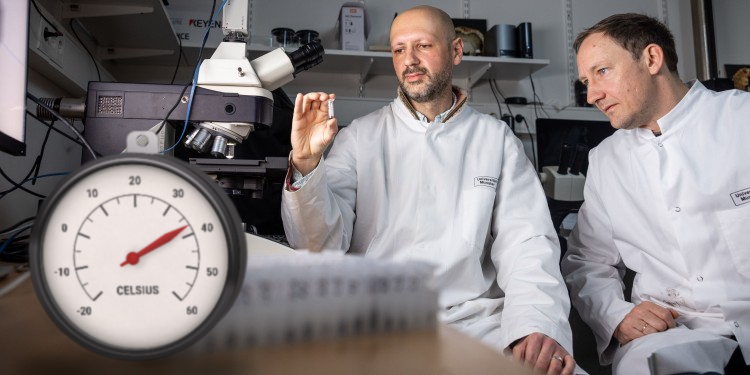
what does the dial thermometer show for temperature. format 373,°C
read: 37.5,°C
